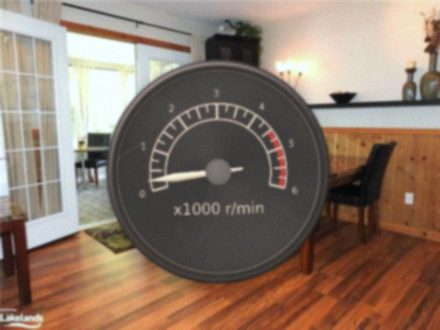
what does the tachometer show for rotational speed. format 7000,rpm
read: 250,rpm
